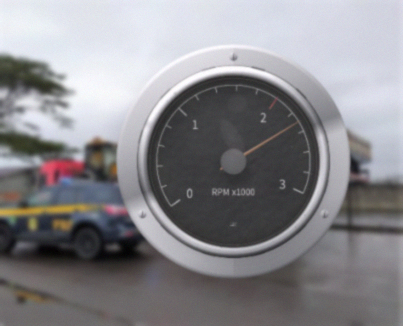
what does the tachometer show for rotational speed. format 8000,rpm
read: 2300,rpm
